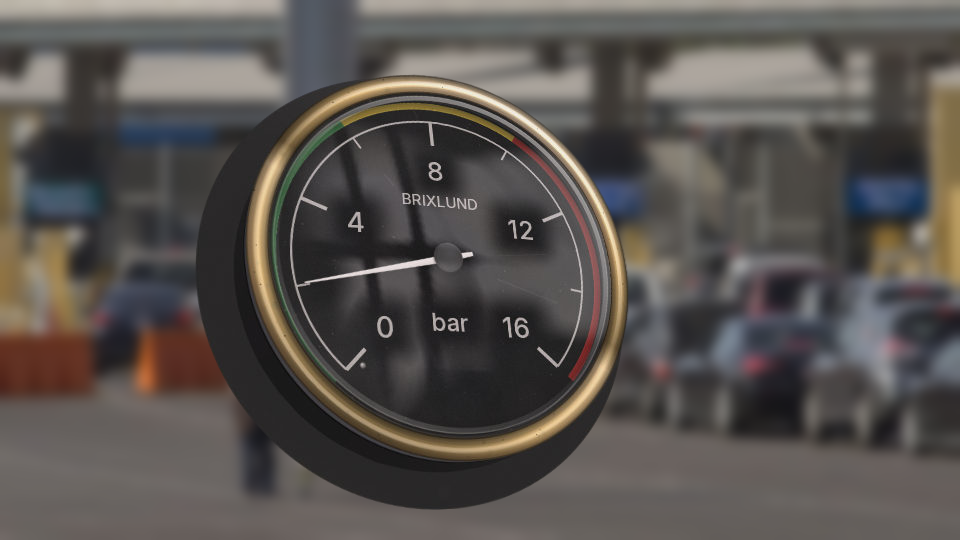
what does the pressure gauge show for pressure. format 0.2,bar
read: 2,bar
